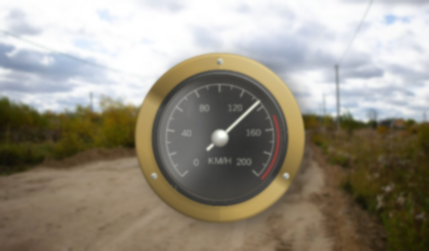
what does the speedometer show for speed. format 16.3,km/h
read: 135,km/h
